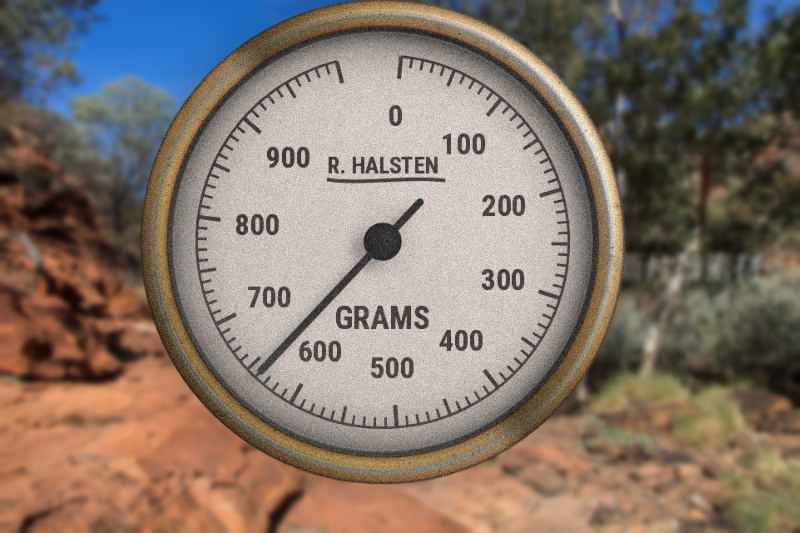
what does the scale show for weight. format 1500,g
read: 640,g
